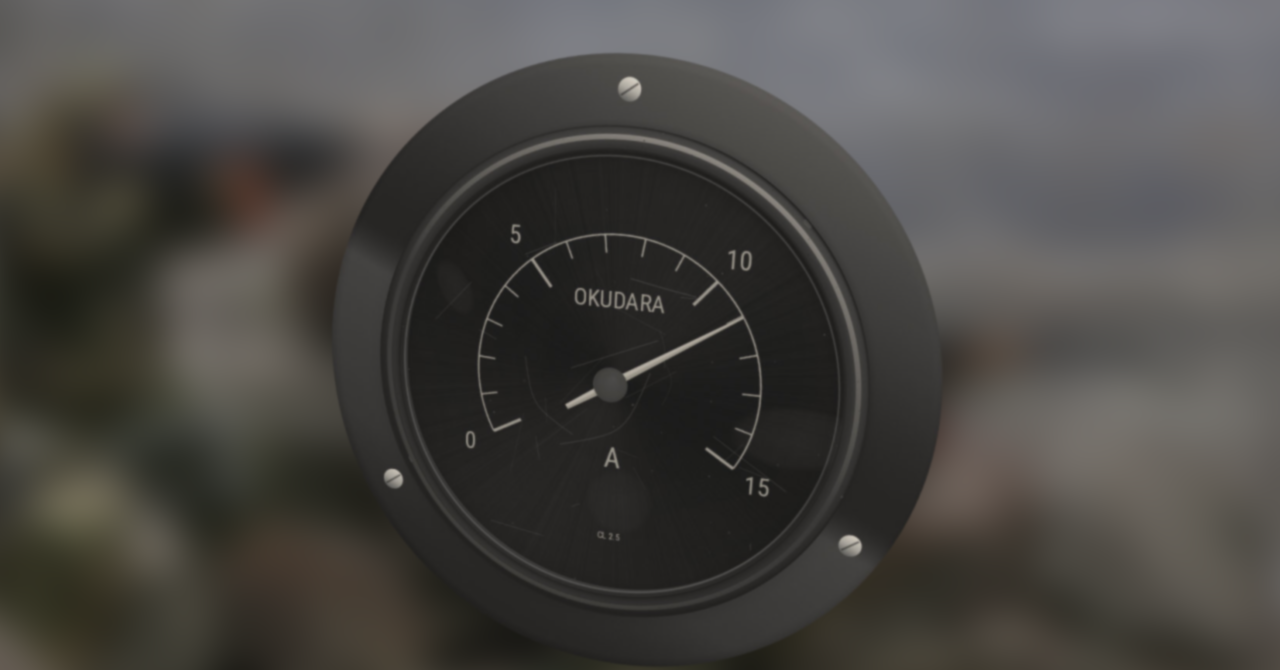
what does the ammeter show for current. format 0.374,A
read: 11,A
